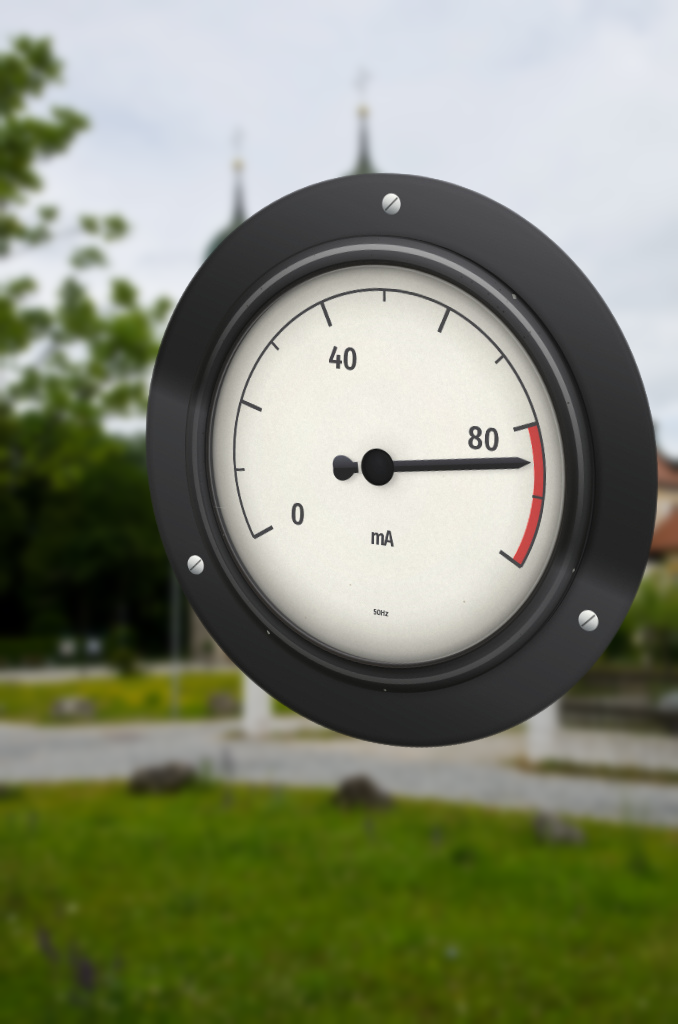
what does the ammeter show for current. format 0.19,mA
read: 85,mA
